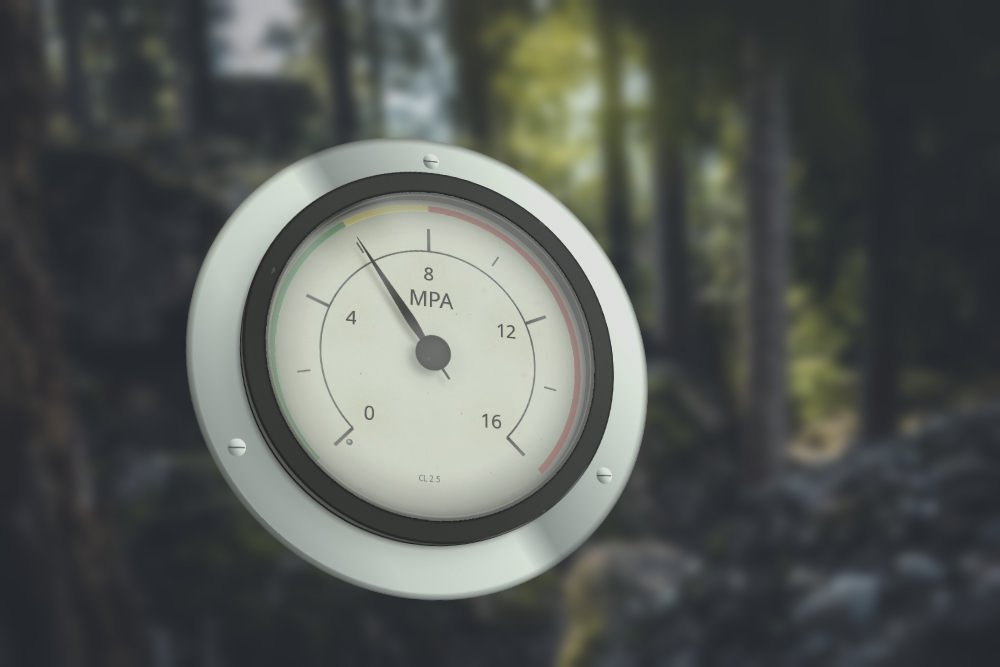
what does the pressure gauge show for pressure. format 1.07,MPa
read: 6,MPa
